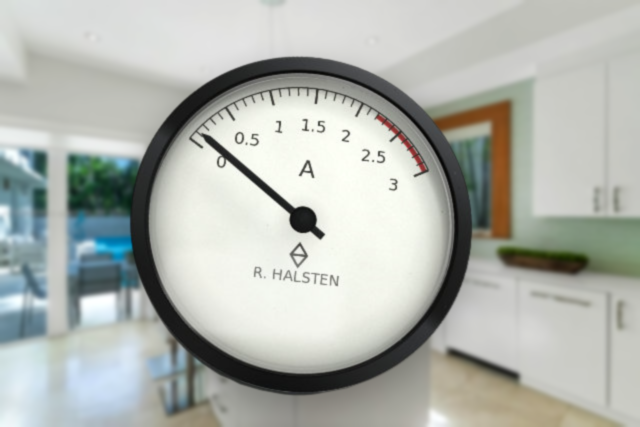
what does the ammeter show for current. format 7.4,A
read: 0.1,A
